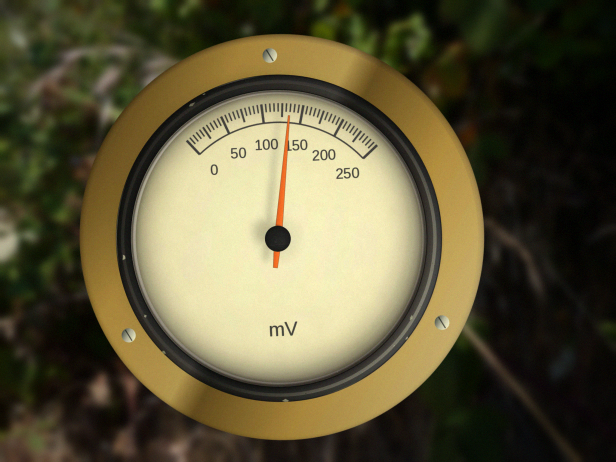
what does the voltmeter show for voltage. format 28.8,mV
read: 135,mV
